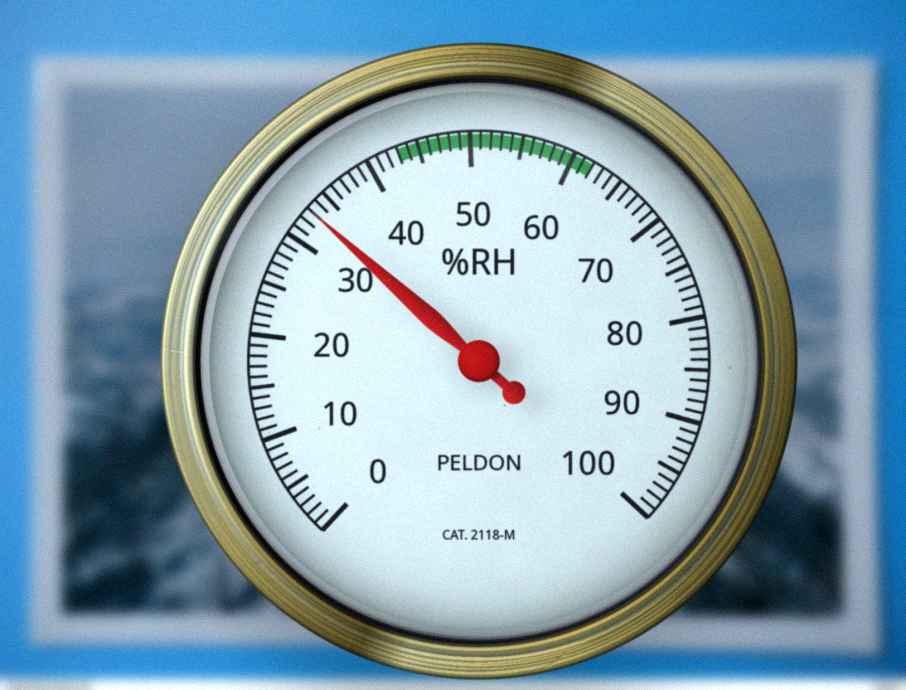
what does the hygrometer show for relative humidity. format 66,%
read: 33,%
